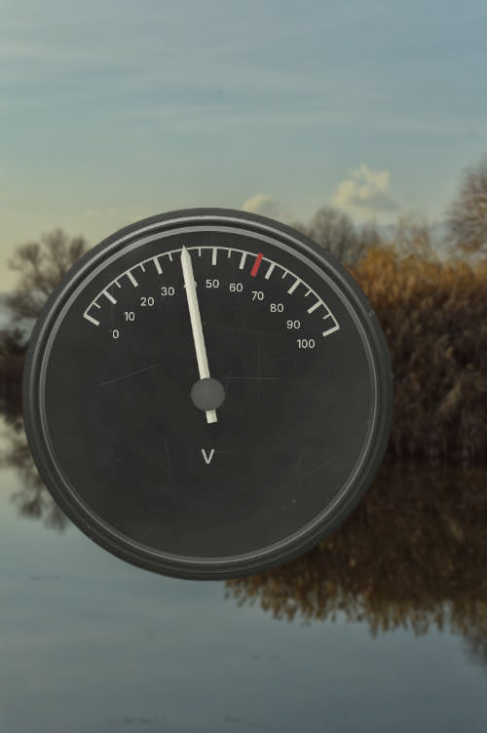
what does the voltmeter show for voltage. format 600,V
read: 40,V
